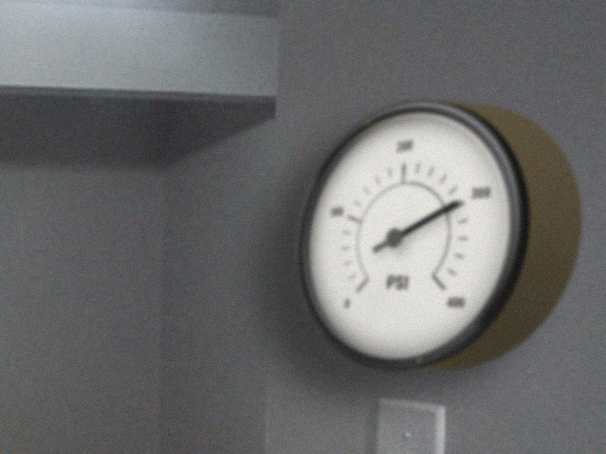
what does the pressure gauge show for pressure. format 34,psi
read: 300,psi
